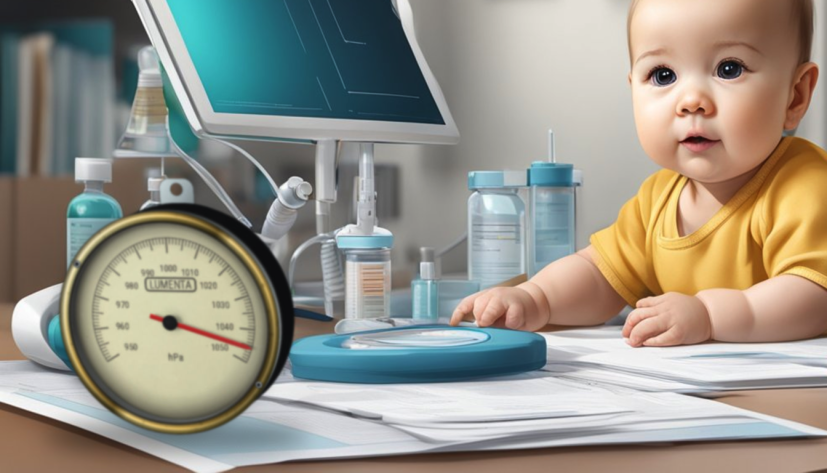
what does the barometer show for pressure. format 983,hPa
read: 1045,hPa
